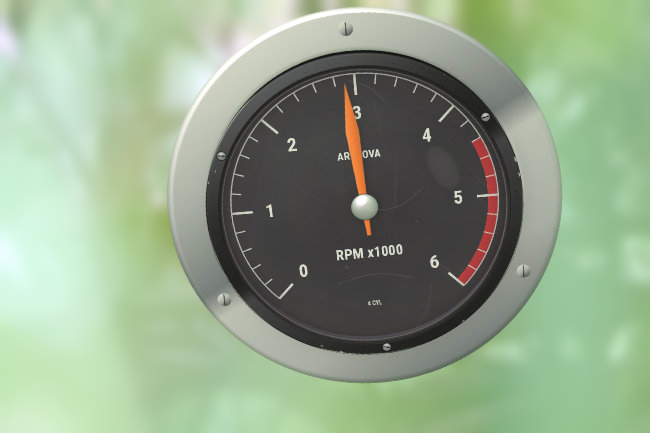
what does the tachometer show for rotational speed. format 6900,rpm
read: 2900,rpm
